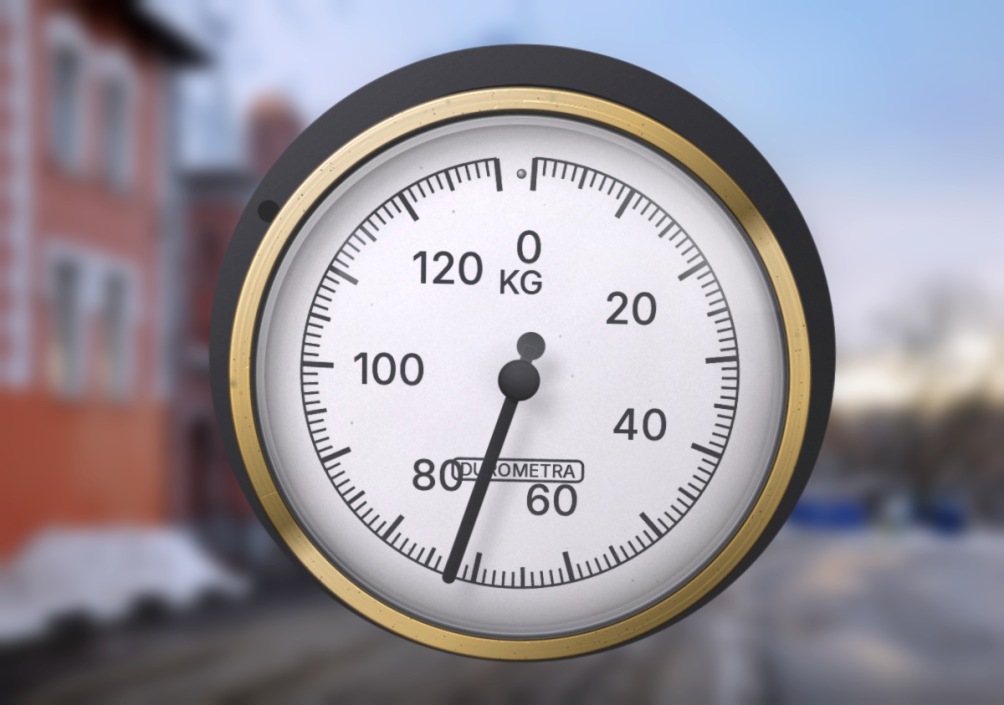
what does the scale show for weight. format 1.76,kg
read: 72.5,kg
